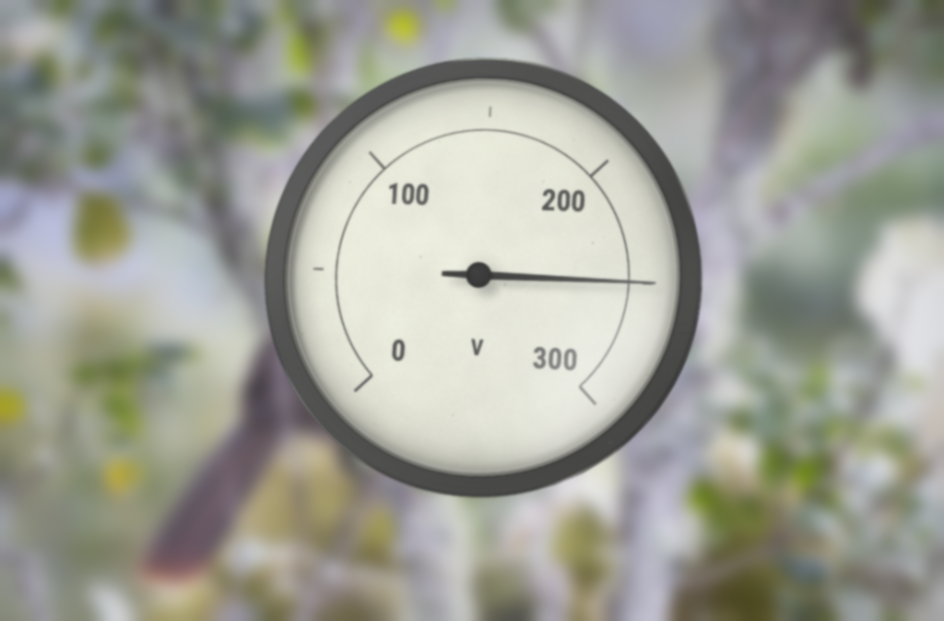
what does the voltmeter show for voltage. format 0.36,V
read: 250,V
